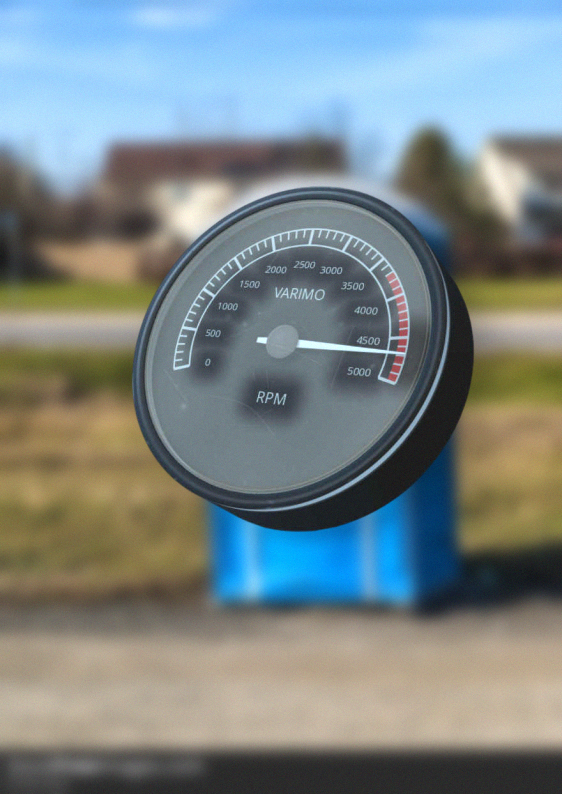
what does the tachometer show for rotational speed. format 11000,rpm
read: 4700,rpm
